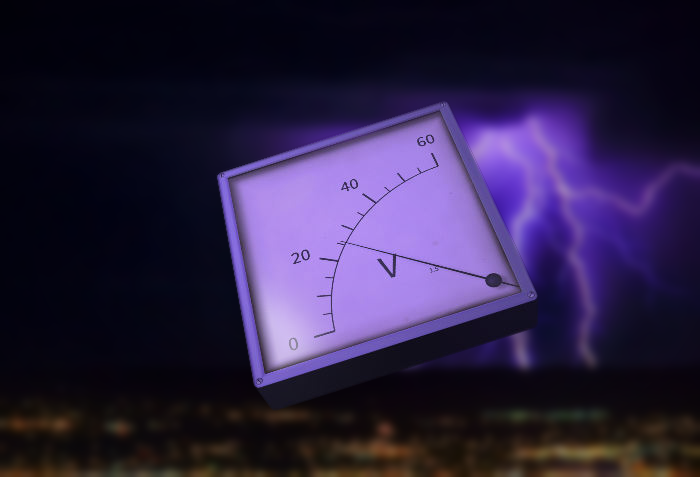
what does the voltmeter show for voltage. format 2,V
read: 25,V
